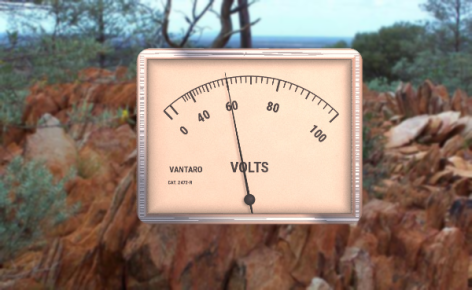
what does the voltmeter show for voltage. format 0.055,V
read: 60,V
